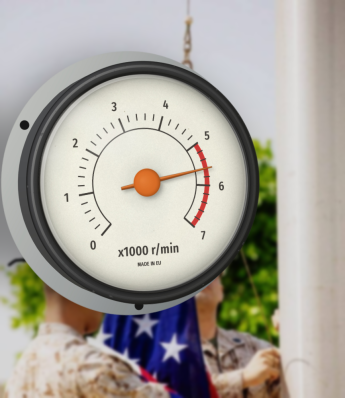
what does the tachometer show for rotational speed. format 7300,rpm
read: 5600,rpm
